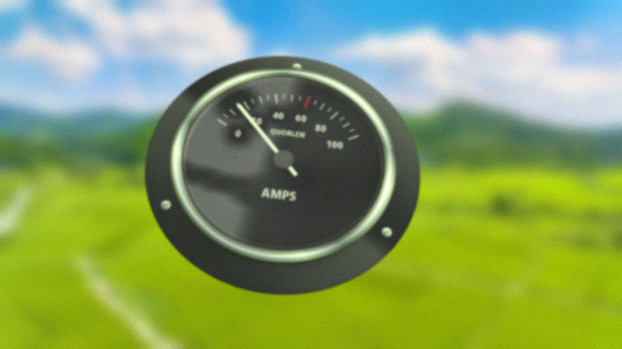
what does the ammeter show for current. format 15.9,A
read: 15,A
